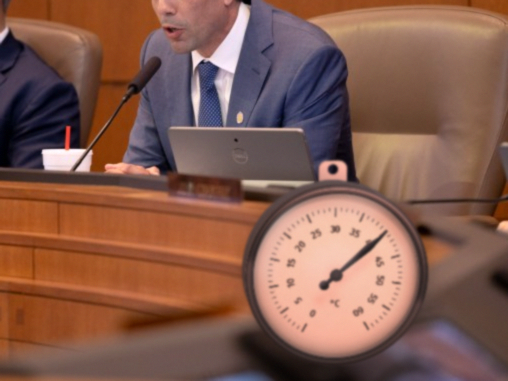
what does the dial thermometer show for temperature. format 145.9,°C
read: 40,°C
